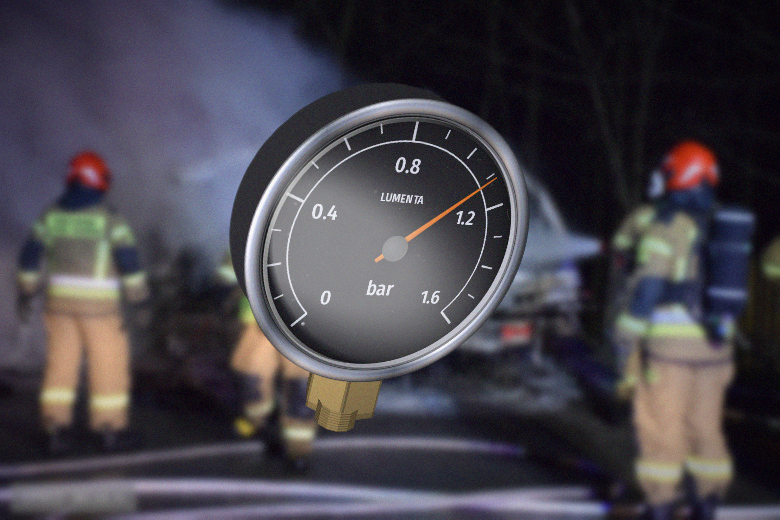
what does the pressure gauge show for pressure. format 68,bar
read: 1.1,bar
